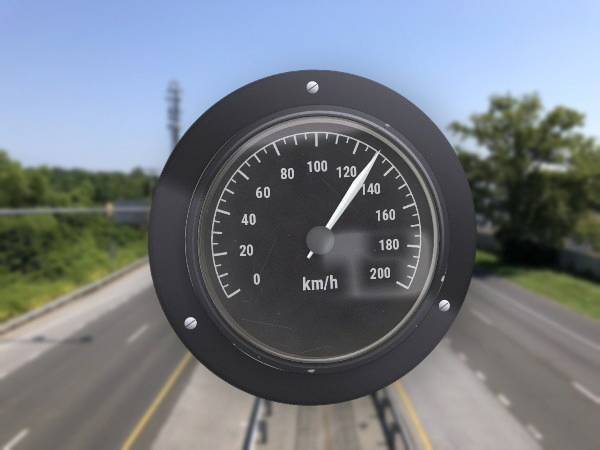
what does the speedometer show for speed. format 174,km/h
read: 130,km/h
